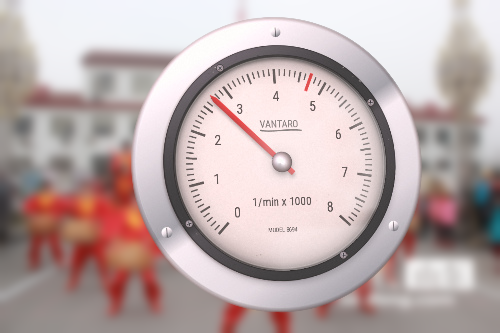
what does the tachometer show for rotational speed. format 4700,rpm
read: 2700,rpm
